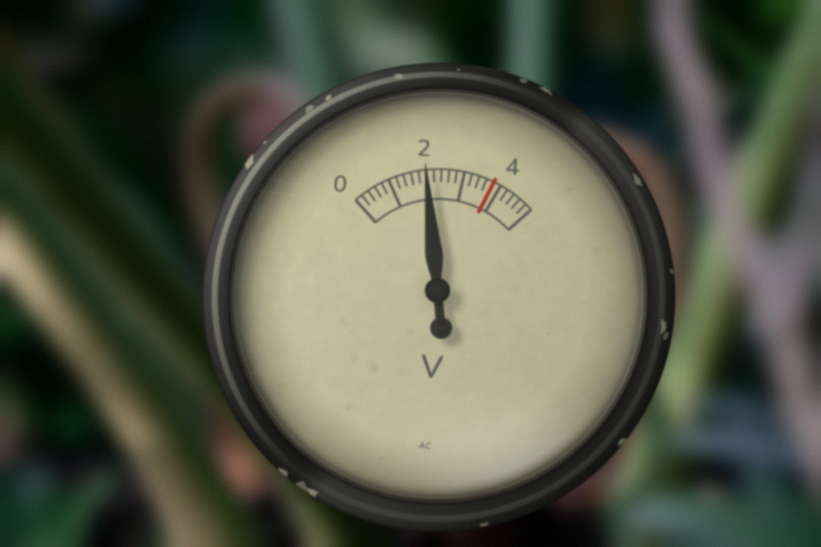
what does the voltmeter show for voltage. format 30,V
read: 2,V
